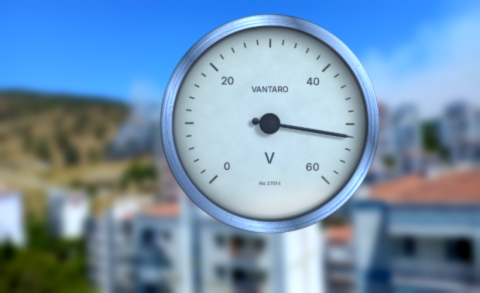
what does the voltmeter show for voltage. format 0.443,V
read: 52,V
